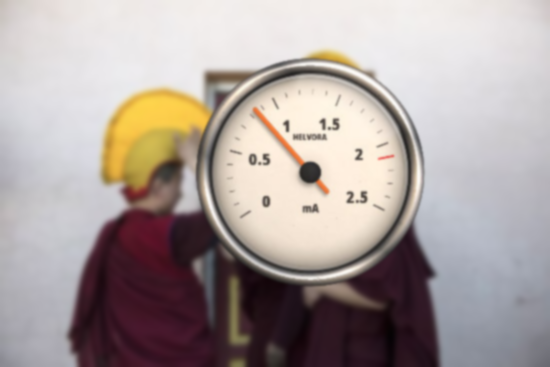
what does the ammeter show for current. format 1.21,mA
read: 0.85,mA
